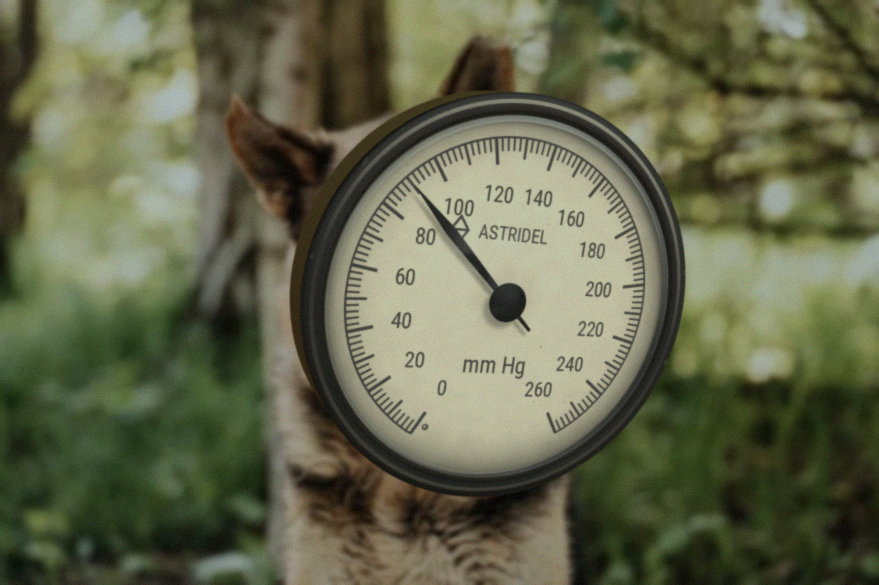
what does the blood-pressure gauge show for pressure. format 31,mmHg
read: 90,mmHg
